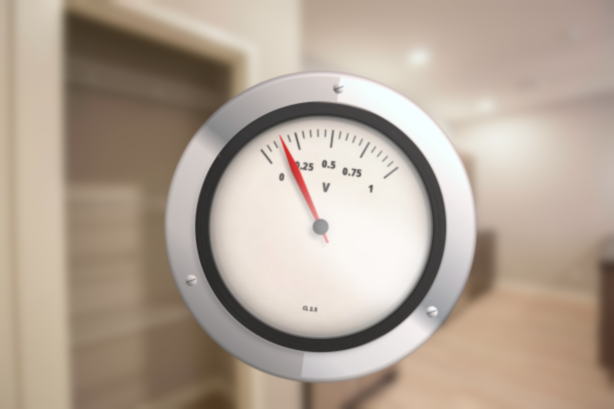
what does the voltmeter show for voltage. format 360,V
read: 0.15,V
